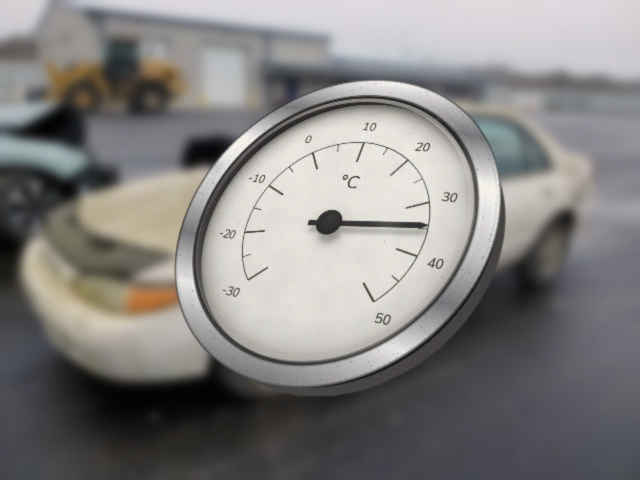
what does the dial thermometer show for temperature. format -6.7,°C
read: 35,°C
